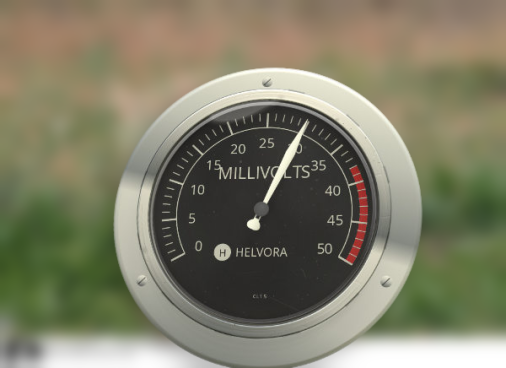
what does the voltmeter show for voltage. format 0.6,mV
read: 30,mV
